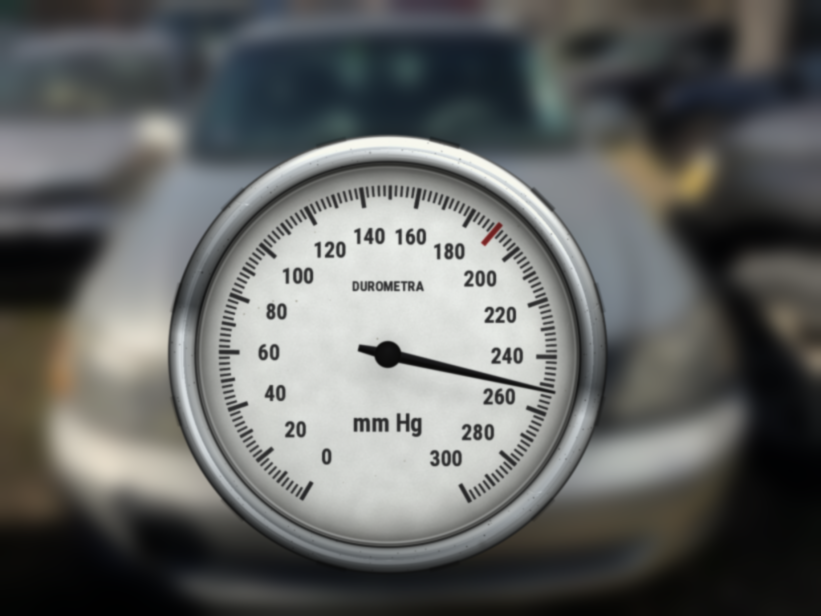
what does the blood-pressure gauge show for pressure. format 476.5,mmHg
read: 252,mmHg
